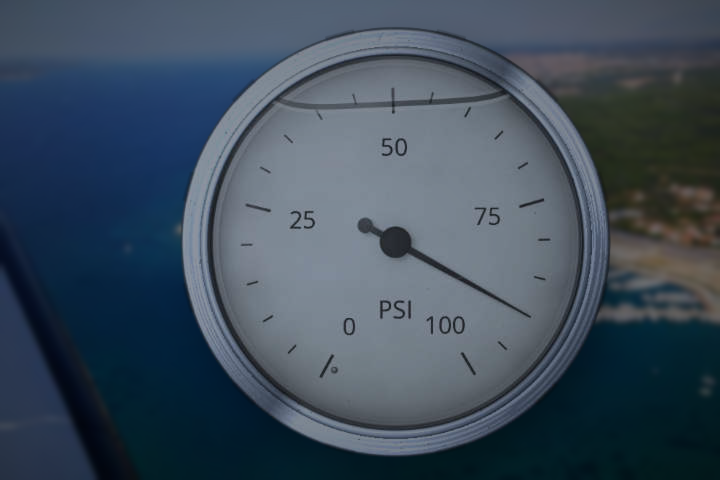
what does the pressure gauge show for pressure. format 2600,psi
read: 90,psi
